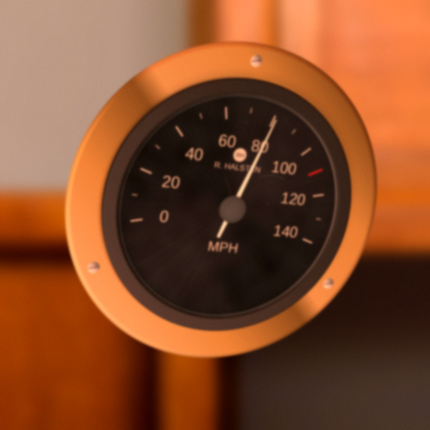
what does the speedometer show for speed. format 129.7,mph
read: 80,mph
